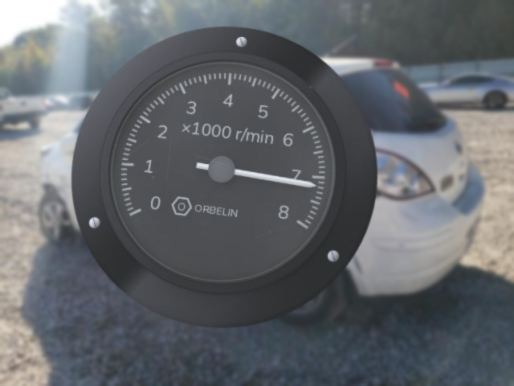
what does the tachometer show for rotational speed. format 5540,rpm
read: 7200,rpm
